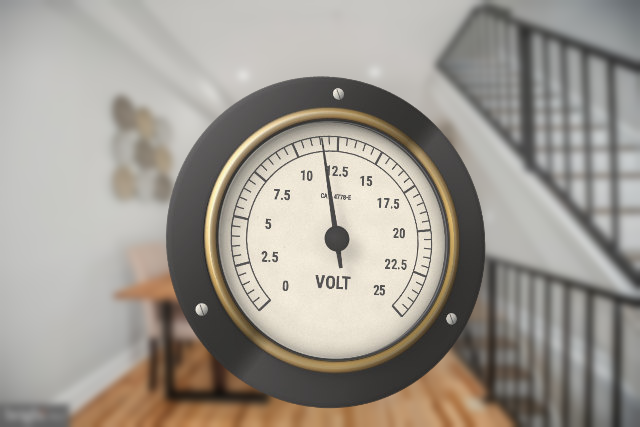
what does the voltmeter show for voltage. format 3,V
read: 11.5,V
